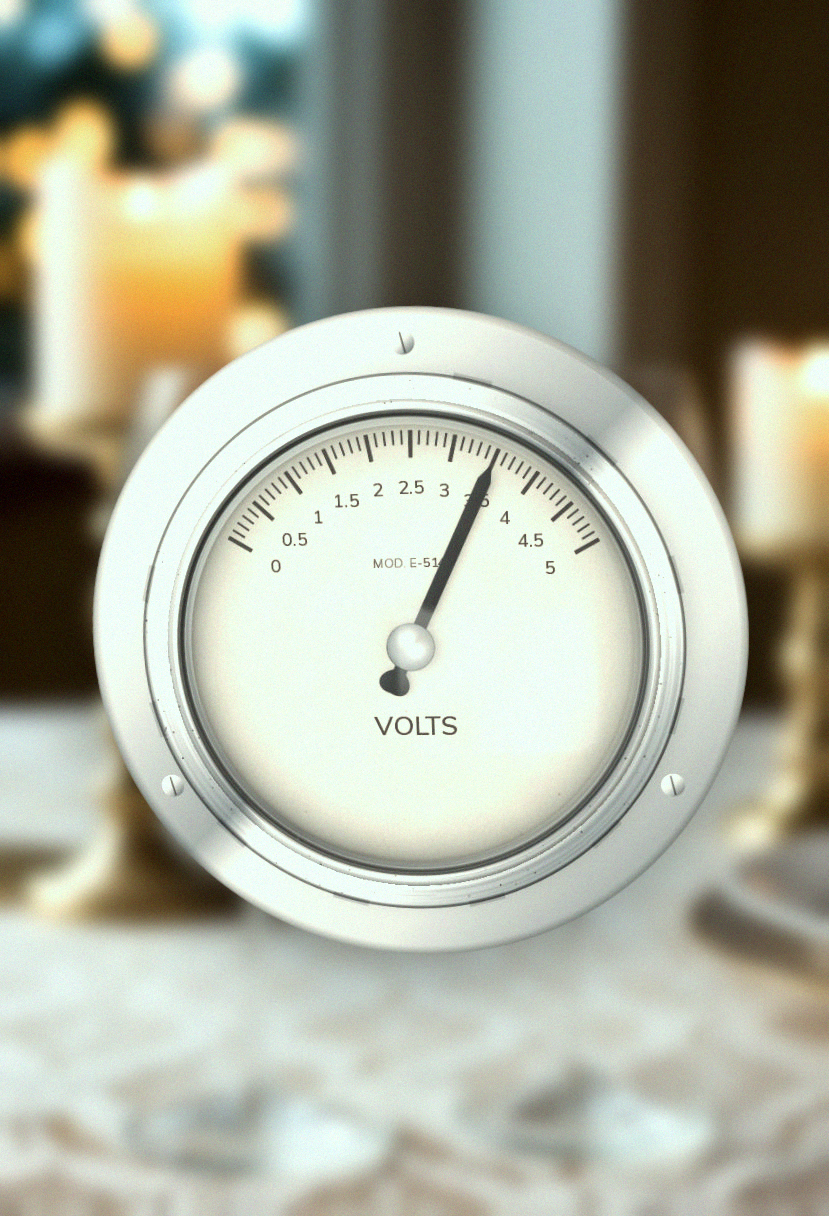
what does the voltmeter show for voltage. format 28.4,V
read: 3.5,V
